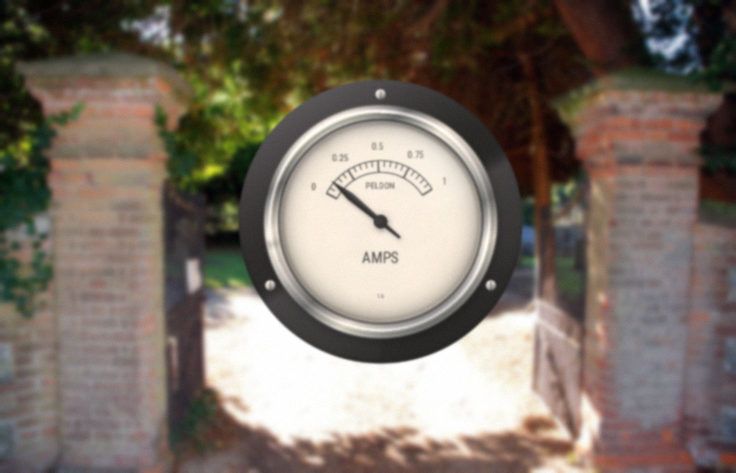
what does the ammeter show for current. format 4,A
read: 0.1,A
